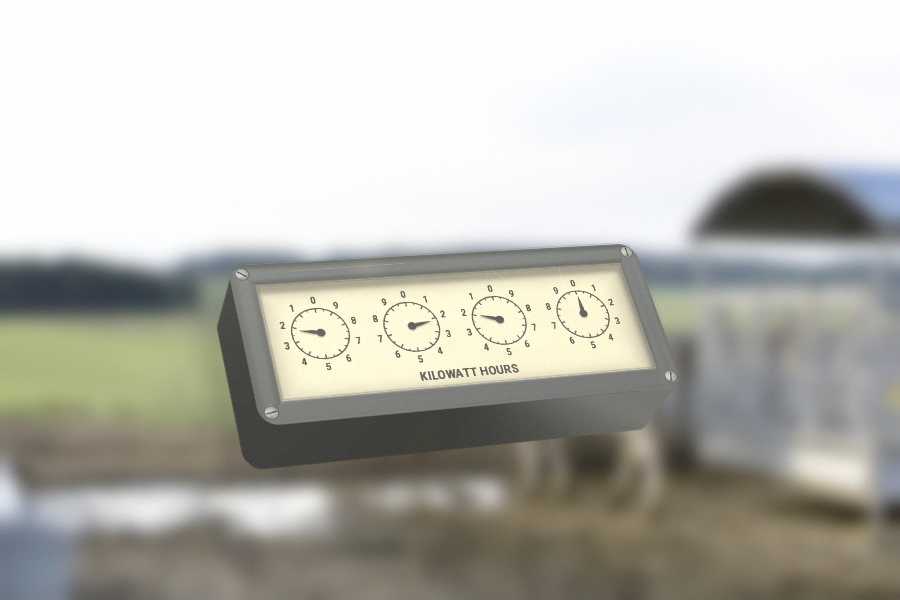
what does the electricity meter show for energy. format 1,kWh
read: 2220,kWh
